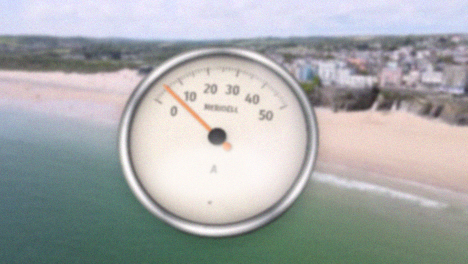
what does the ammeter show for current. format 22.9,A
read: 5,A
